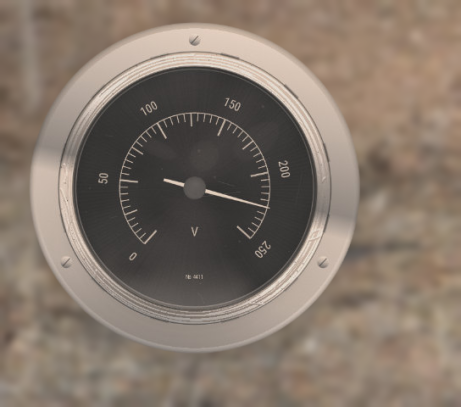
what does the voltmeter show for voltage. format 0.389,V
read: 225,V
